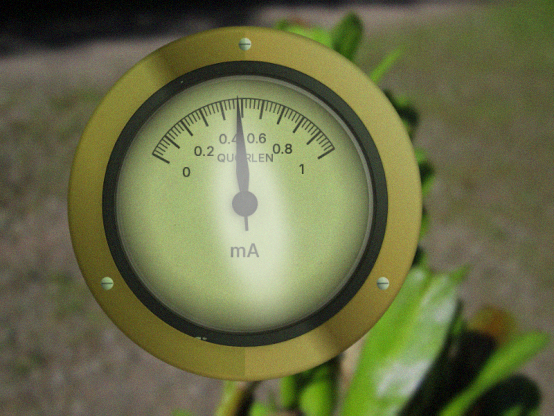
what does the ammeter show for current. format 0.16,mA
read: 0.48,mA
